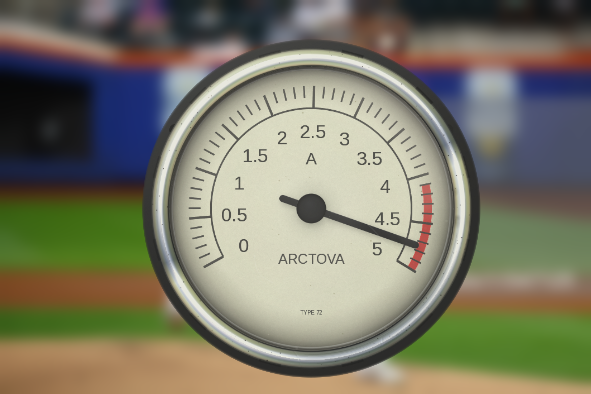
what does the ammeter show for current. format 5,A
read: 4.75,A
